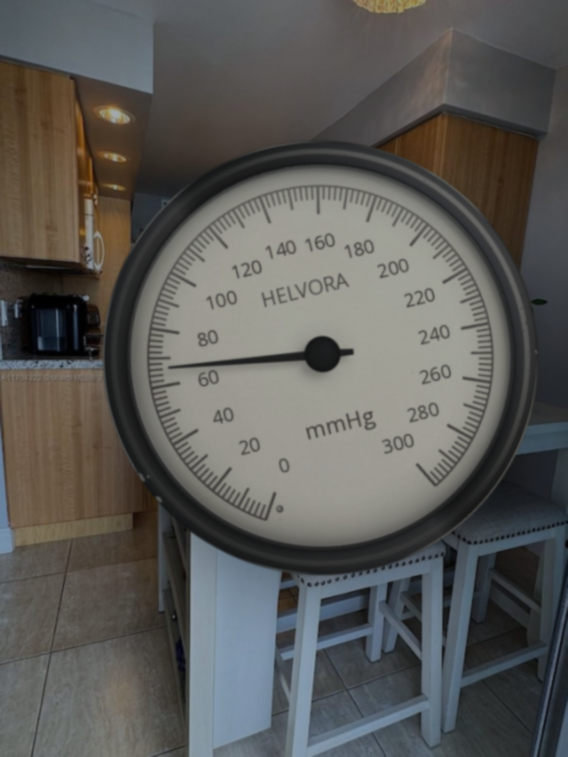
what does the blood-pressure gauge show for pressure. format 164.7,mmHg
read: 66,mmHg
